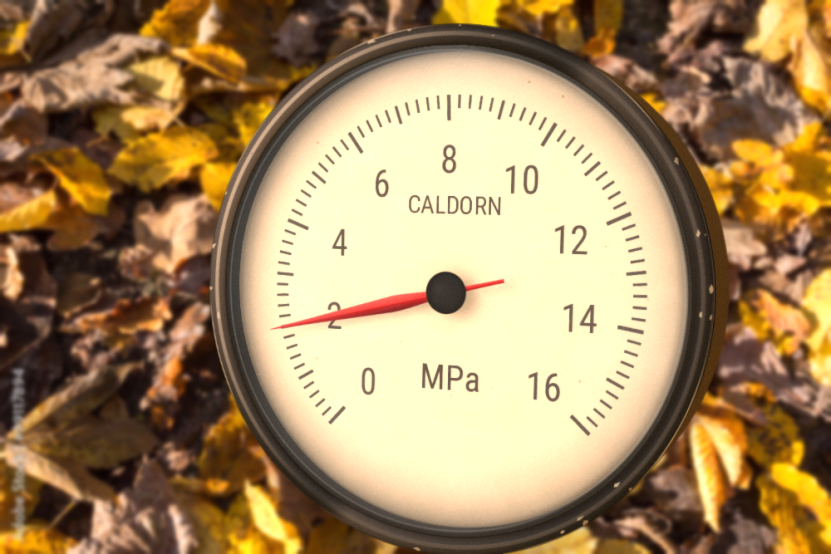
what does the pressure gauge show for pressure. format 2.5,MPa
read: 2,MPa
